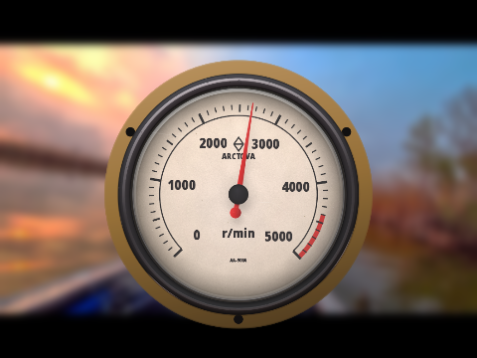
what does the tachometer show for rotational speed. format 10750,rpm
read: 2650,rpm
